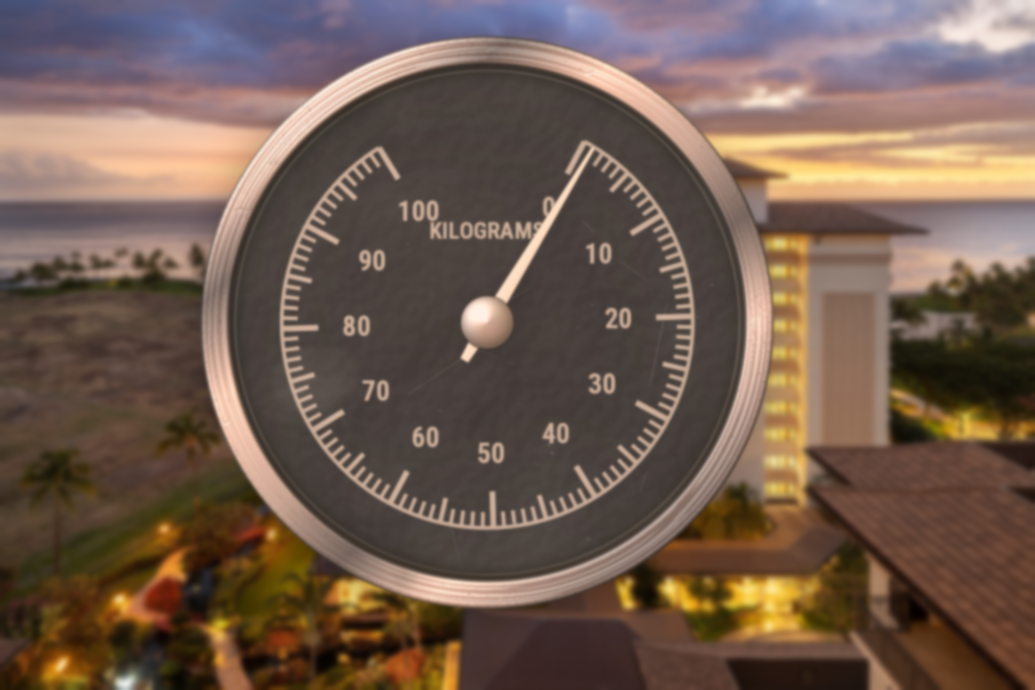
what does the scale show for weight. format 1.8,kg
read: 1,kg
